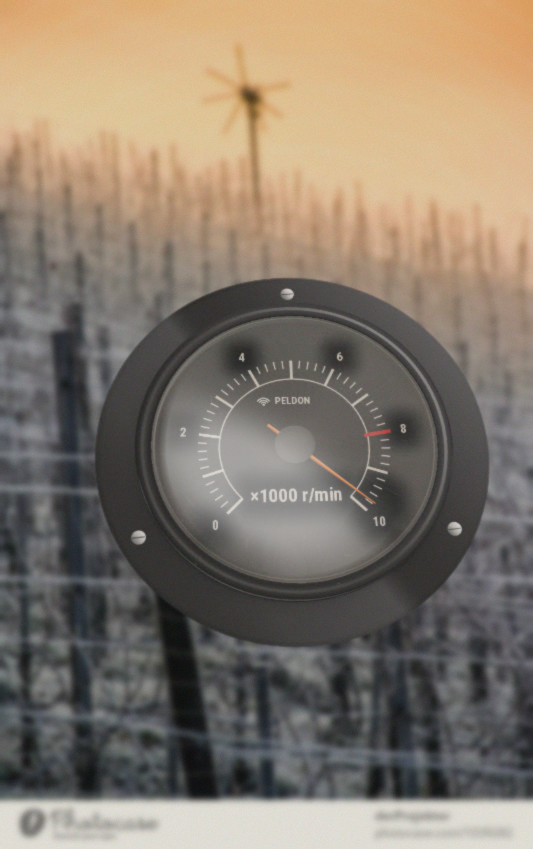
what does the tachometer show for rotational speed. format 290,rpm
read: 9800,rpm
